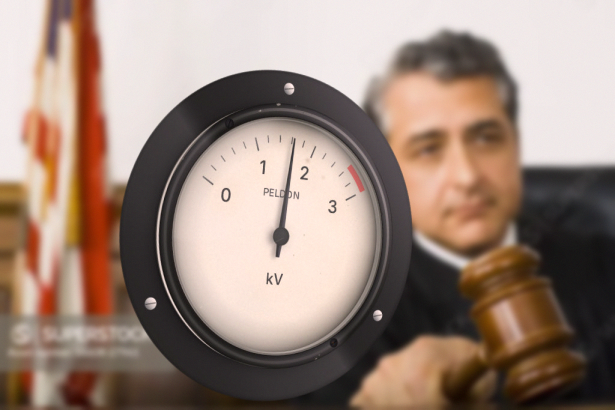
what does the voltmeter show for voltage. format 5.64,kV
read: 1.6,kV
